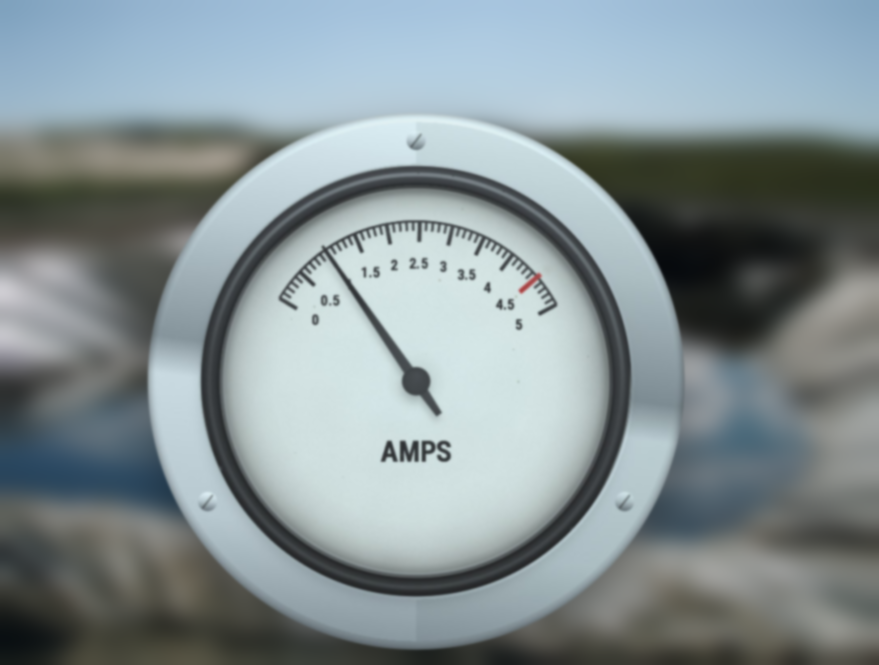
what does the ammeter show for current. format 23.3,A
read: 1,A
